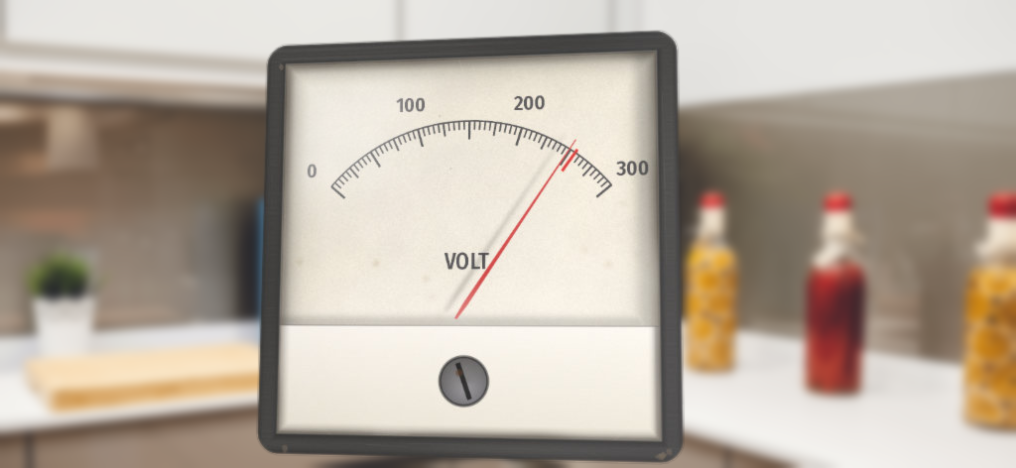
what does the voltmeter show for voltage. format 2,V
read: 250,V
